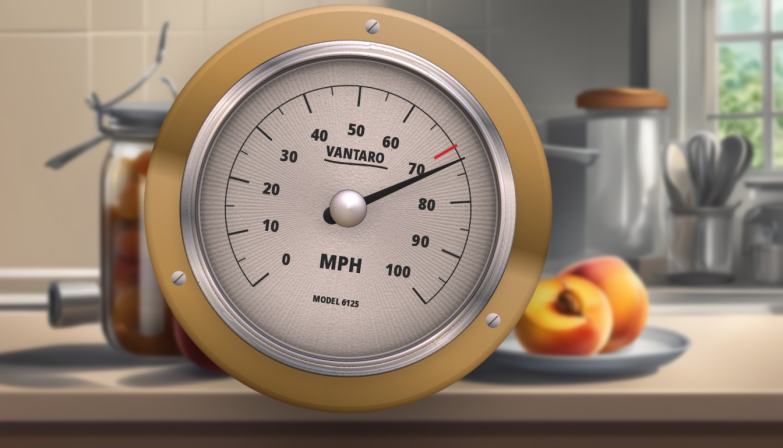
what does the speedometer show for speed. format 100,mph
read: 72.5,mph
